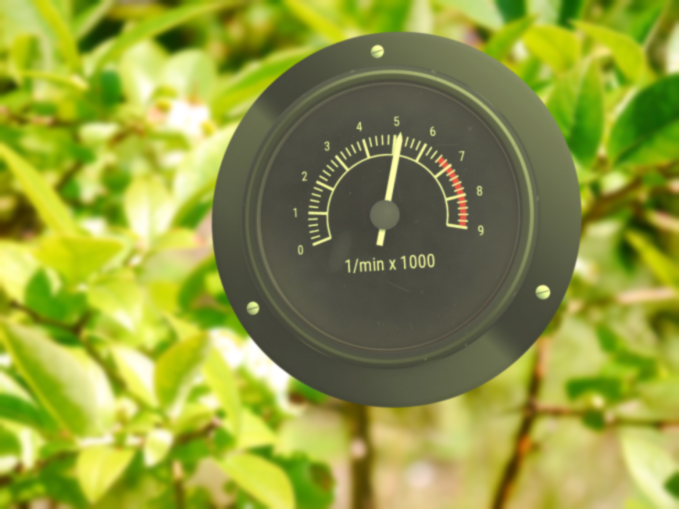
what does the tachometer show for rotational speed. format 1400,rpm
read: 5200,rpm
